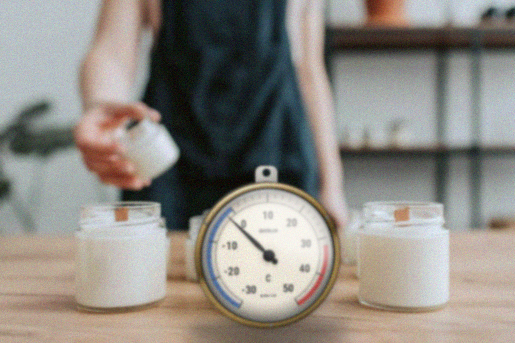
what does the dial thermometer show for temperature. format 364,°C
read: -2,°C
